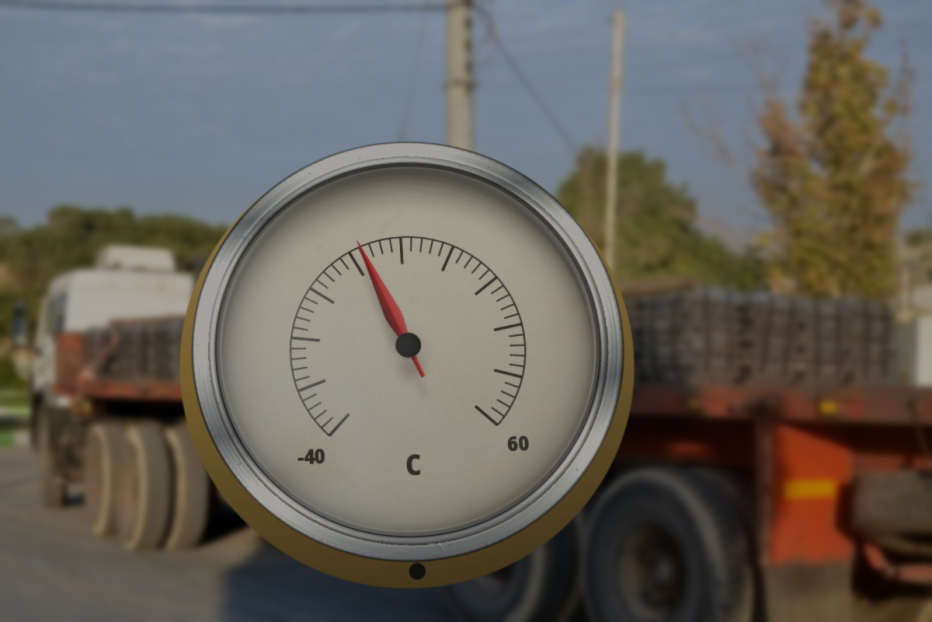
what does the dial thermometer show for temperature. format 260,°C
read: 2,°C
